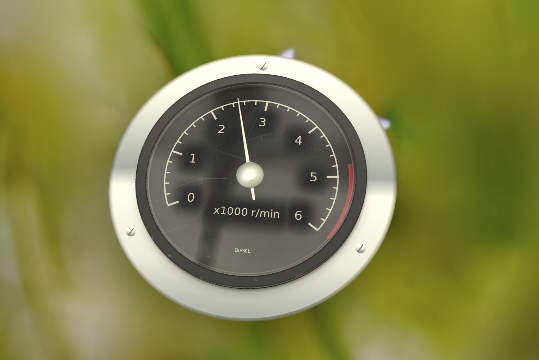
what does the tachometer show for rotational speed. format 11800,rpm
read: 2500,rpm
